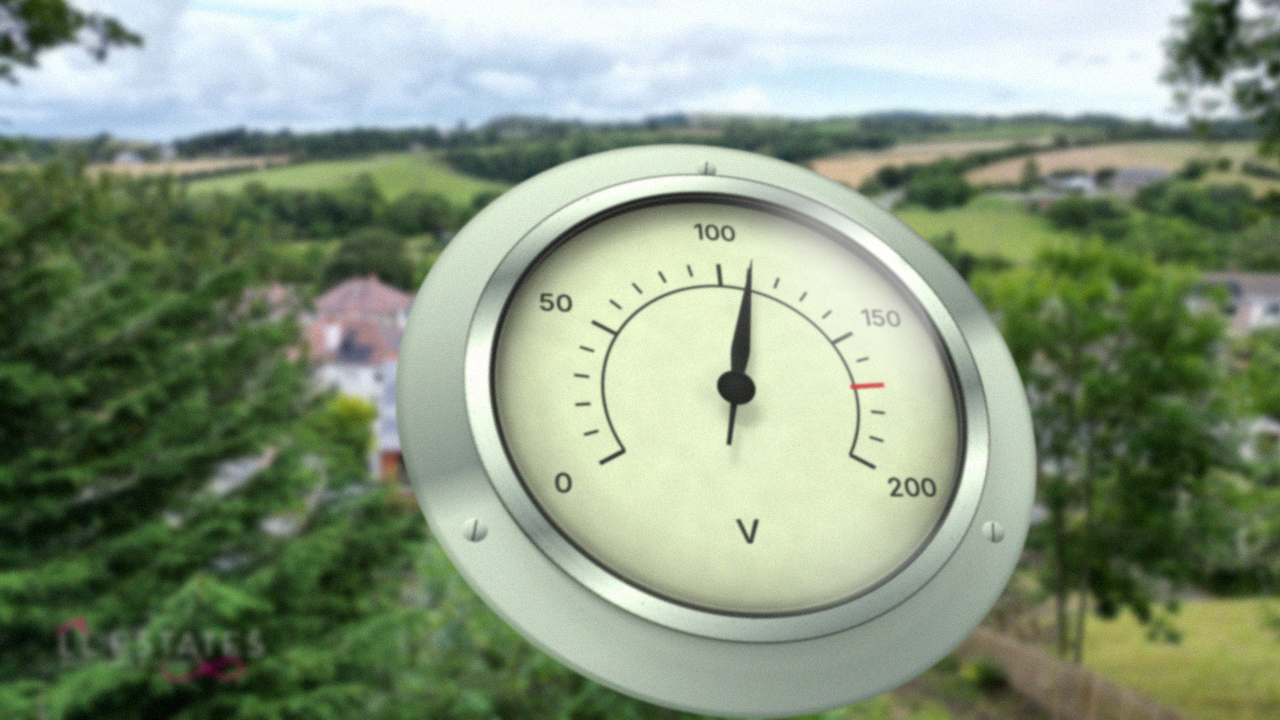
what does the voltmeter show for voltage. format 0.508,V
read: 110,V
